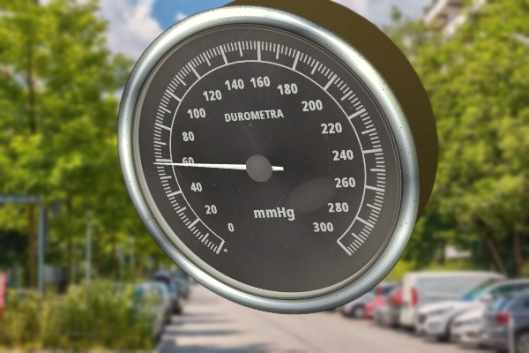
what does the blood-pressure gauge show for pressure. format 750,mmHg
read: 60,mmHg
